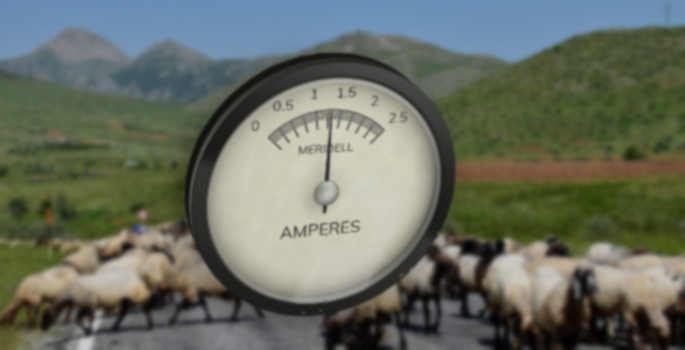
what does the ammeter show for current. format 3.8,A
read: 1.25,A
